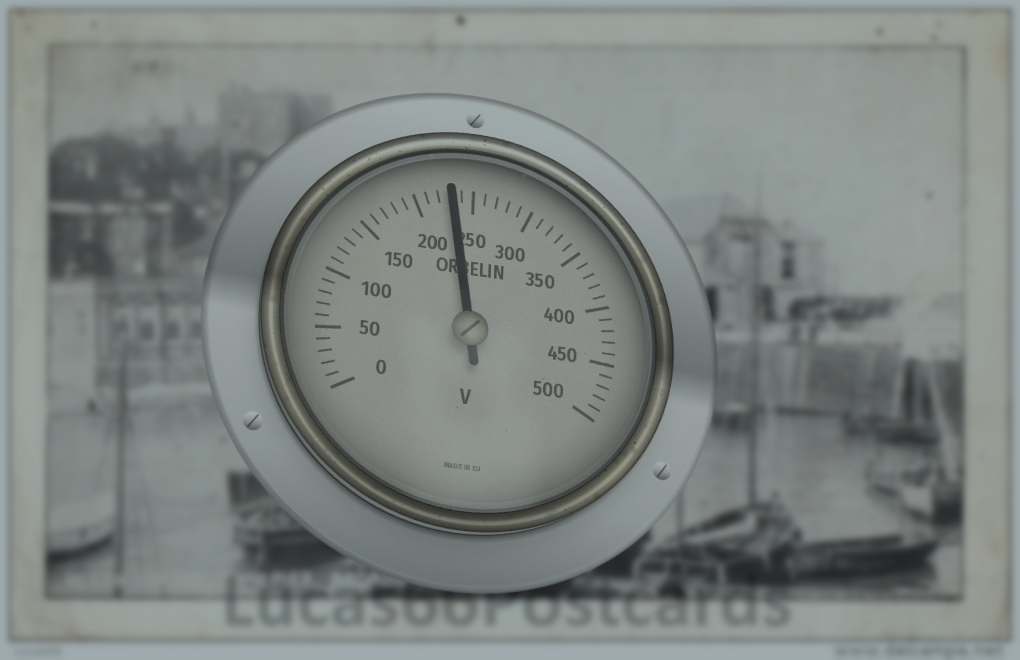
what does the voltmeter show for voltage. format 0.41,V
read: 230,V
